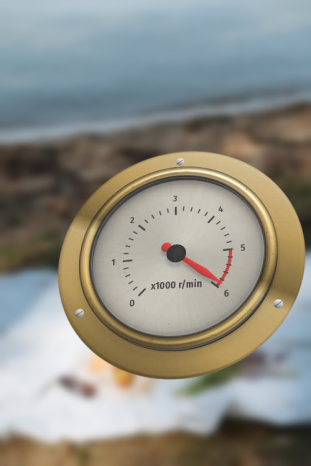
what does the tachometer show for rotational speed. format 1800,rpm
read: 5900,rpm
